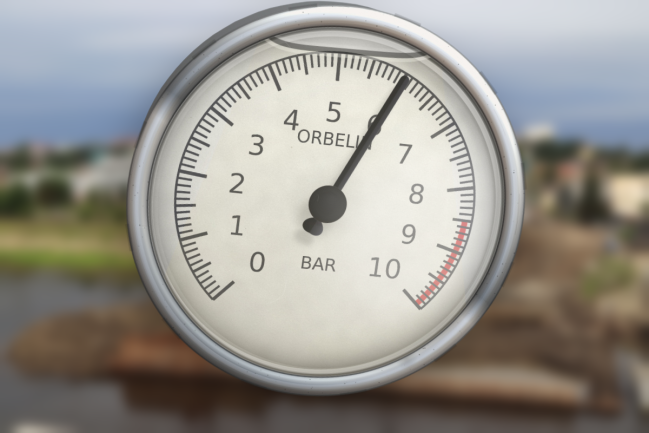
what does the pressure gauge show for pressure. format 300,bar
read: 6,bar
